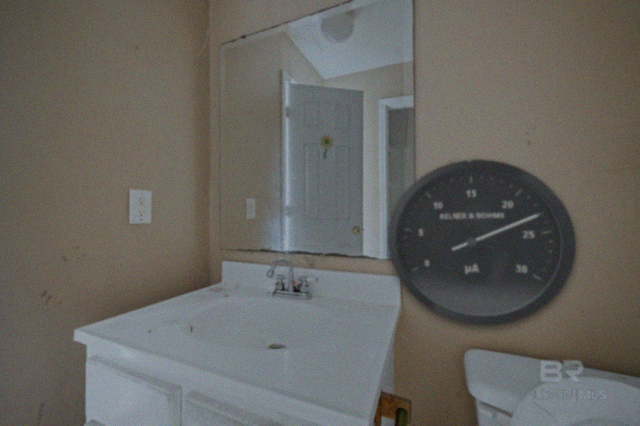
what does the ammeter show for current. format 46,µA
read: 23,µA
